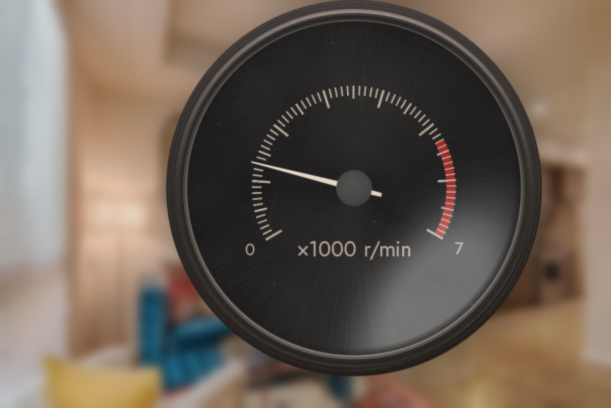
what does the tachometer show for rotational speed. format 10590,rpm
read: 1300,rpm
